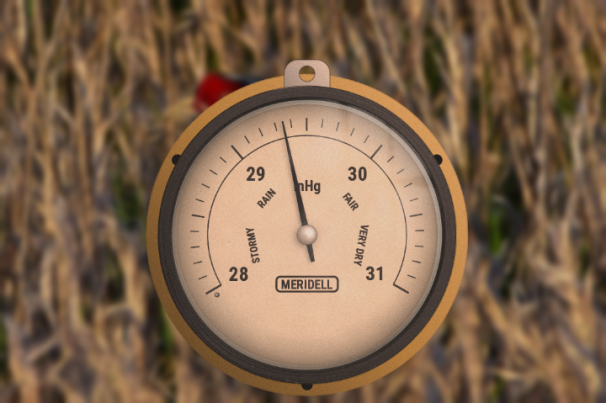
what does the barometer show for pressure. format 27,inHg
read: 29.35,inHg
